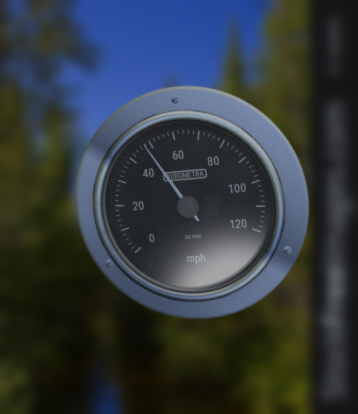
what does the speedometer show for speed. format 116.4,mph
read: 48,mph
